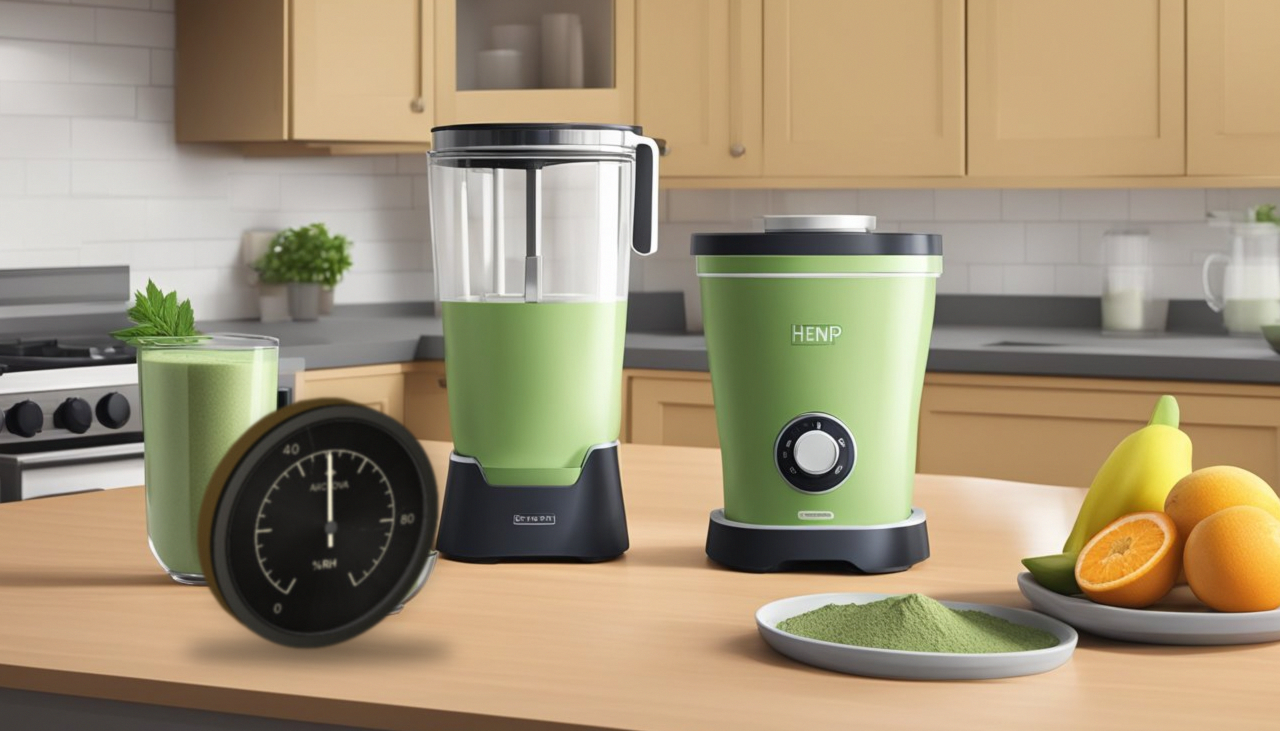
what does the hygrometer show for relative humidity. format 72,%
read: 48,%
